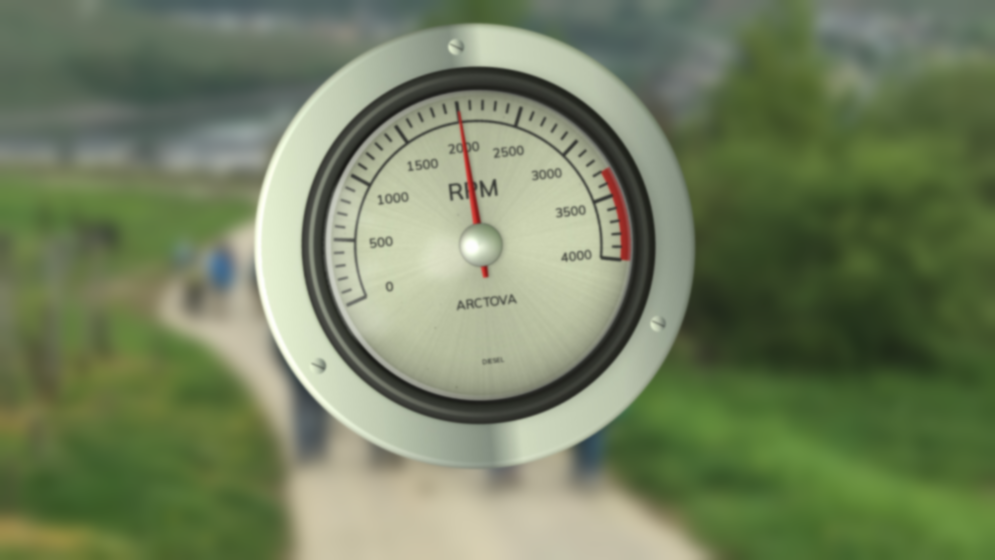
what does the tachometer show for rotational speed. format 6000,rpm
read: 2000,rpm
